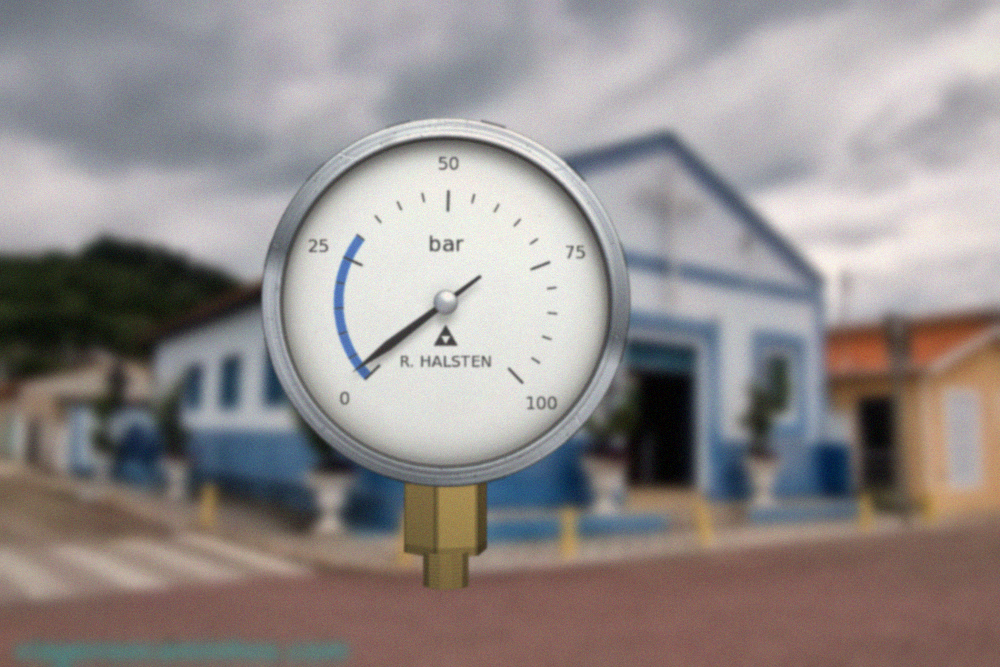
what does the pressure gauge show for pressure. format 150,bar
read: 2.5,bar
